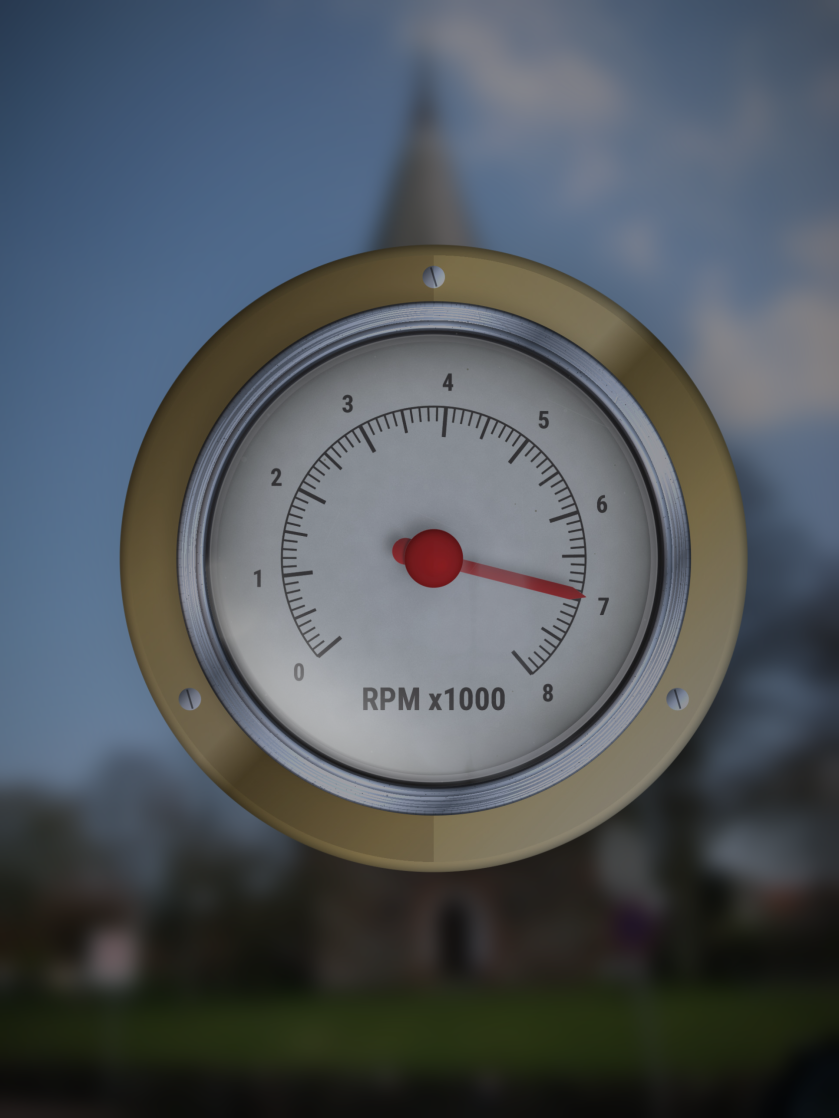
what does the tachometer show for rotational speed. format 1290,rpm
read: 6950,rpm
